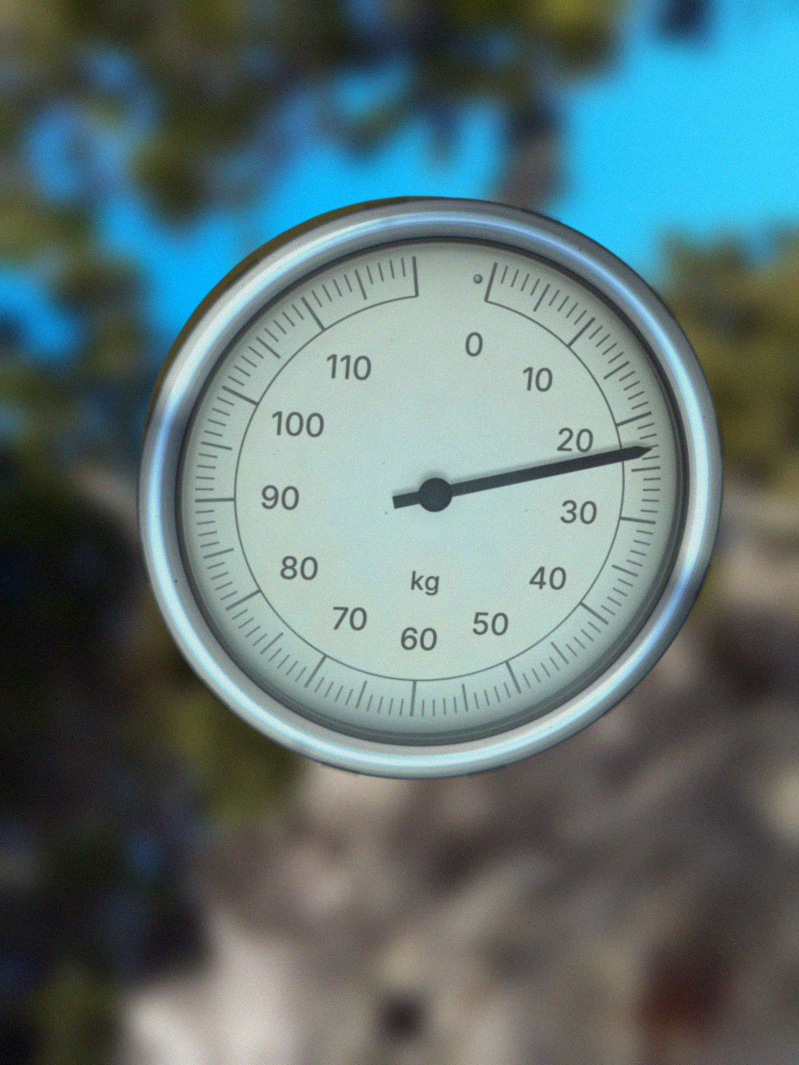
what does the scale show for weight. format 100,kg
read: 23,kg
